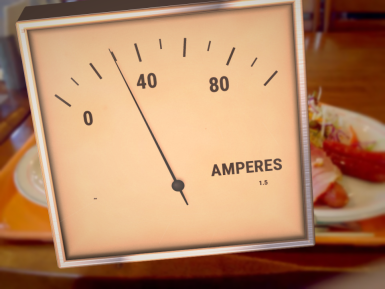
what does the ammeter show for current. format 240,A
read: 30,A
